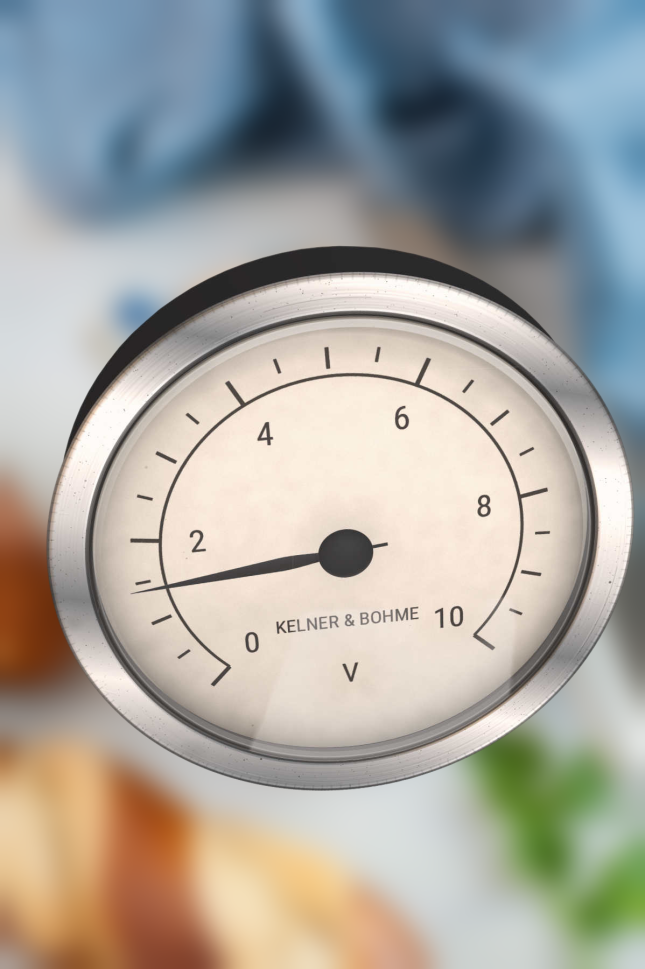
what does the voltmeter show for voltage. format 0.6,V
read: 1.5,V
